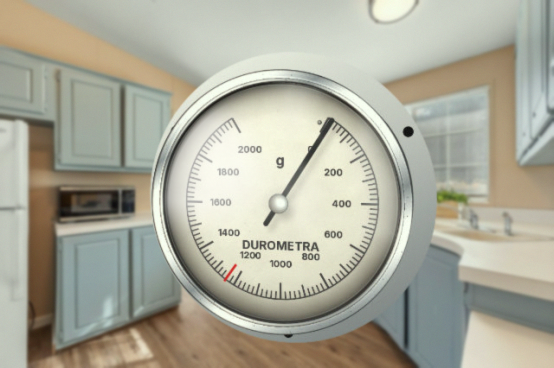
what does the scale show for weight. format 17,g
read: 20,g
